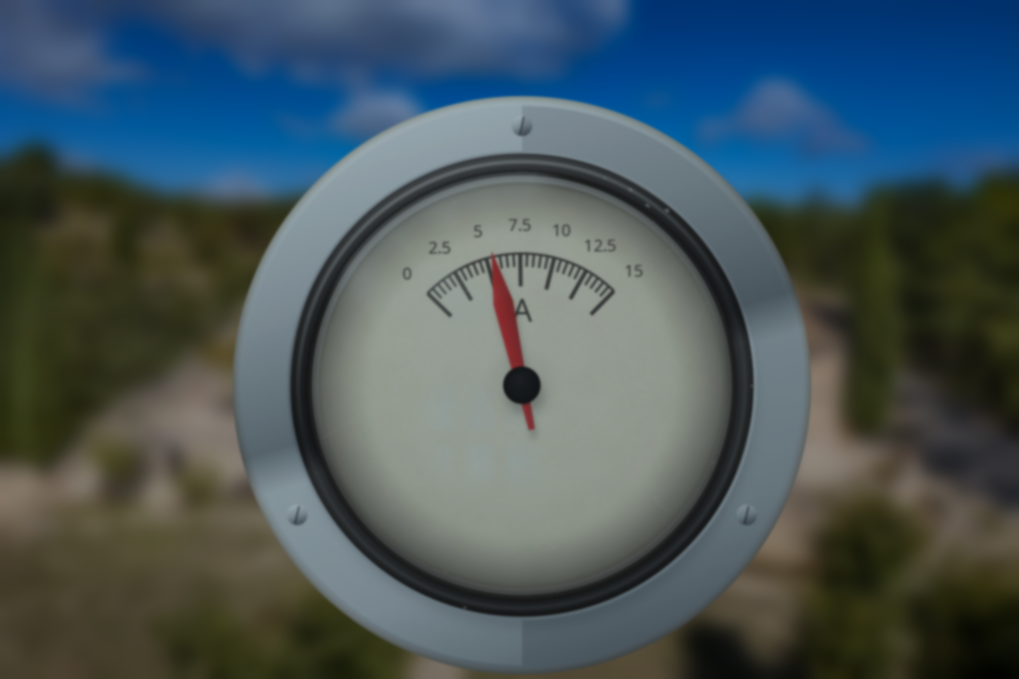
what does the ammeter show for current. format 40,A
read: 5.5,A
